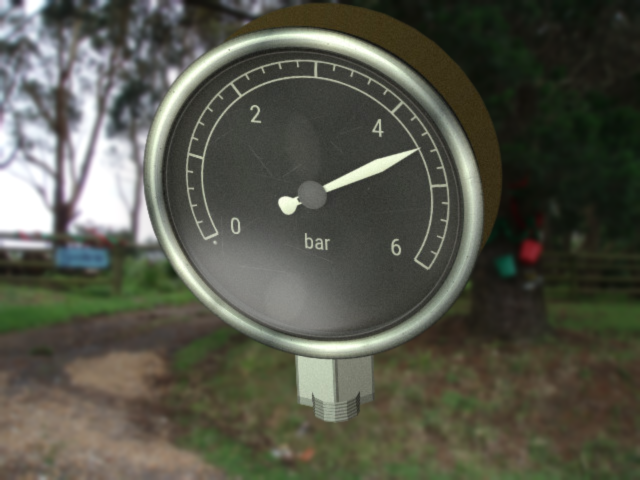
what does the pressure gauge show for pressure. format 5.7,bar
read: 4.5,bar
